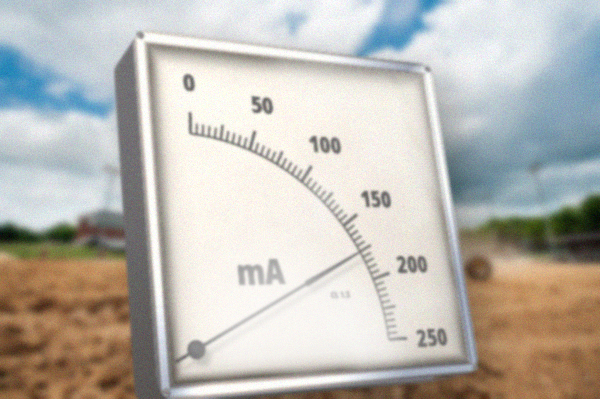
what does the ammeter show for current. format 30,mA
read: 175,mA
